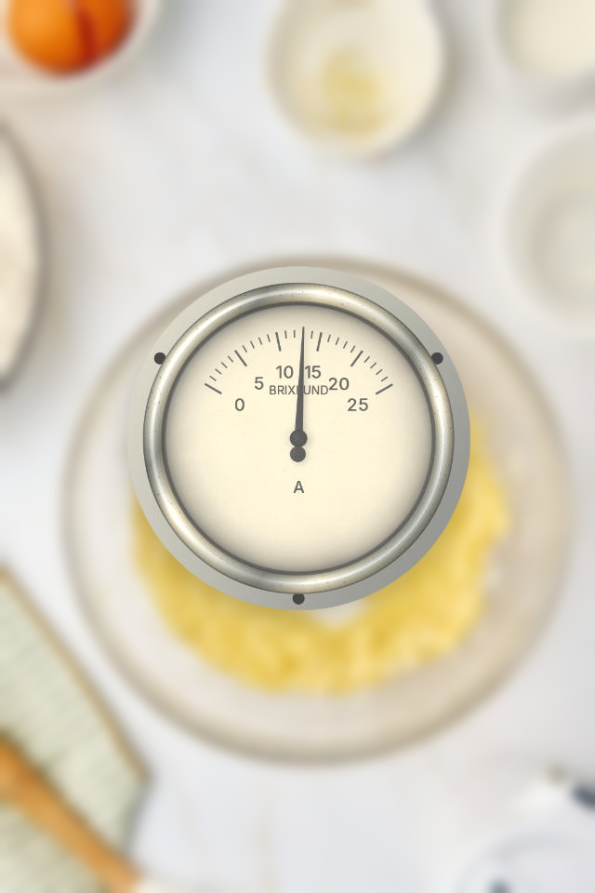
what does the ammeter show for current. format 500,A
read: 13,A
